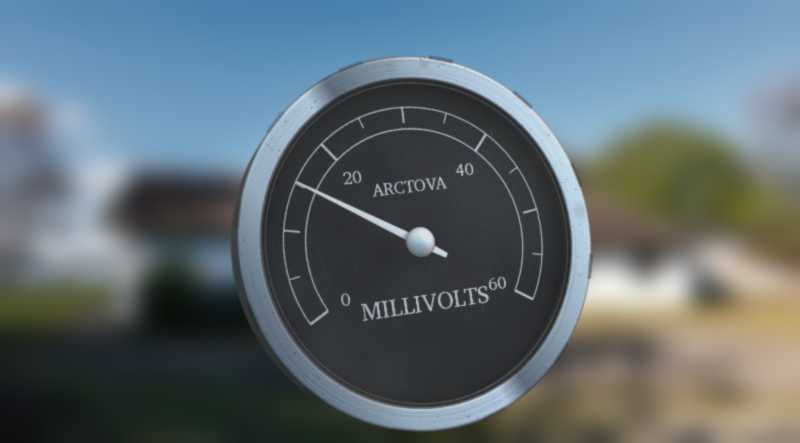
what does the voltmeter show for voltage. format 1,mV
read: 15,mV
